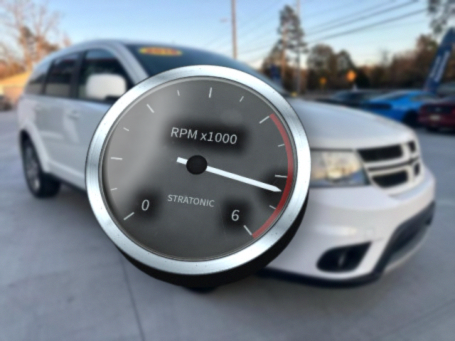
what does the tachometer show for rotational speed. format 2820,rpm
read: 5250,rpm
